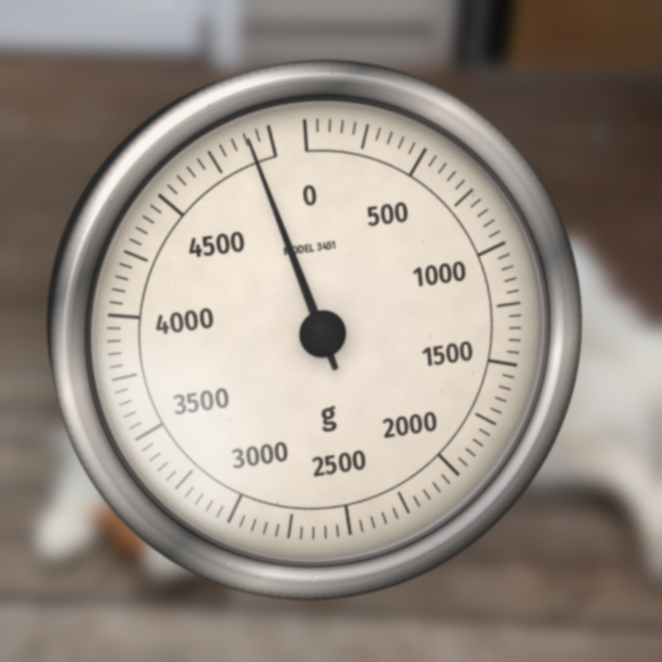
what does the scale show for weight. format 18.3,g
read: 4900,g
